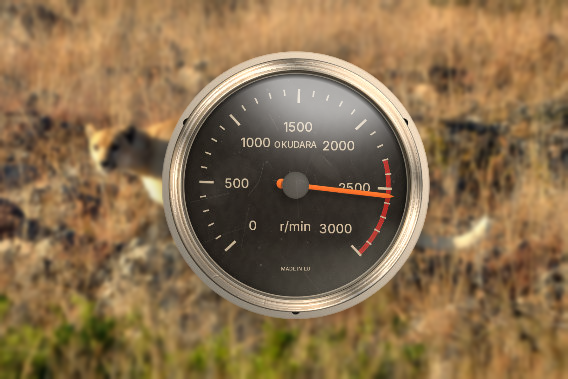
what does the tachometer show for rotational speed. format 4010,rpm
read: 2550,rpm
